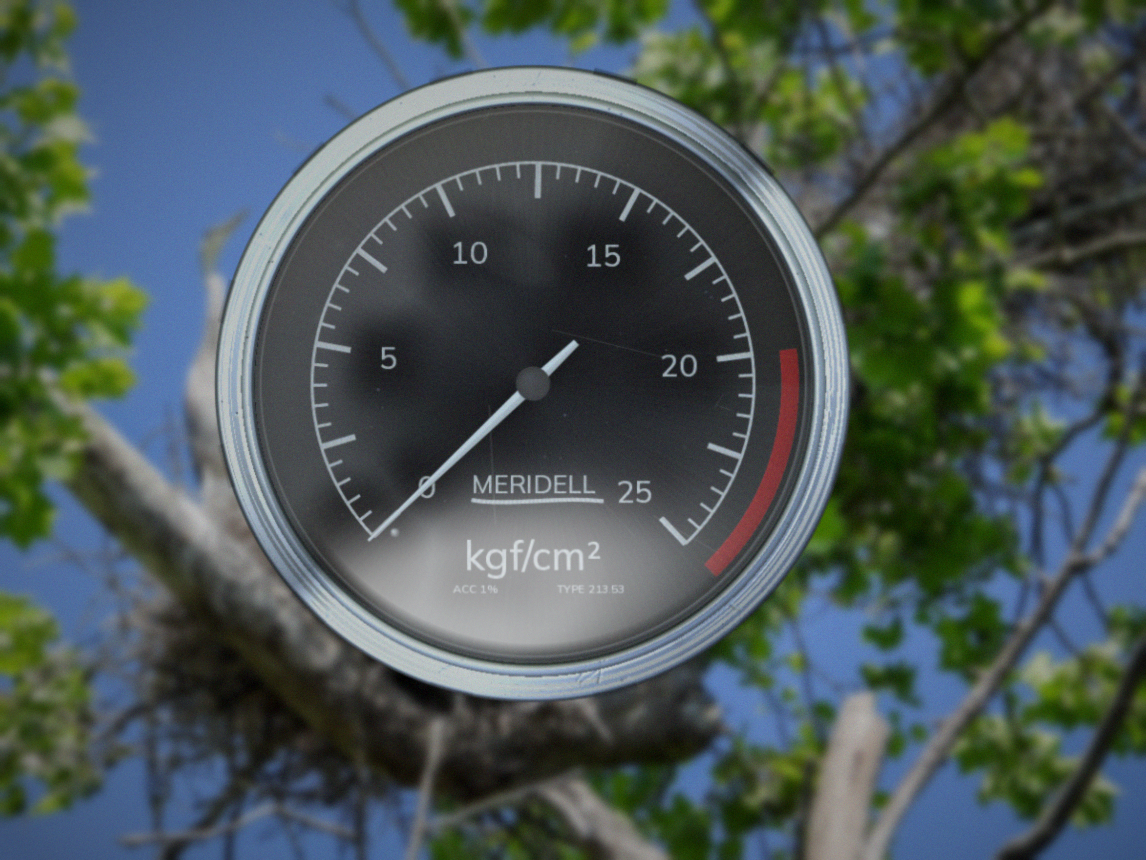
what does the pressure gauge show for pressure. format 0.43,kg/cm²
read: 0,kg/cm²
